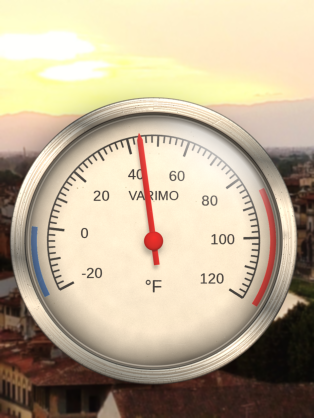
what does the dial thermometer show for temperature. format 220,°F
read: 44,°F
